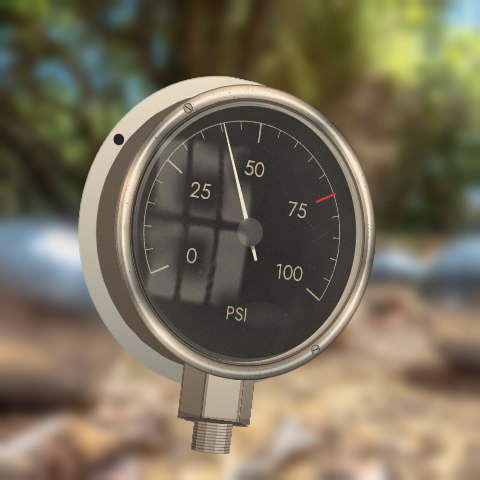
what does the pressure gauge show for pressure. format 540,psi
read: 40,psi
